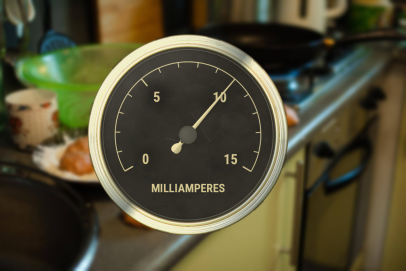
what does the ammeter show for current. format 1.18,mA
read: 10,mA
